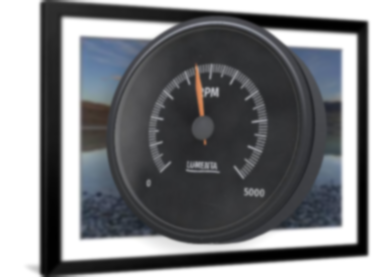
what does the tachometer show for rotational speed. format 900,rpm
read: 2250,rpm
